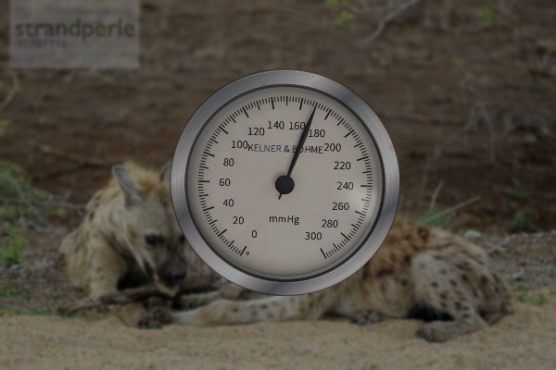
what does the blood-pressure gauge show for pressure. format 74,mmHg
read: 170,mmHg
